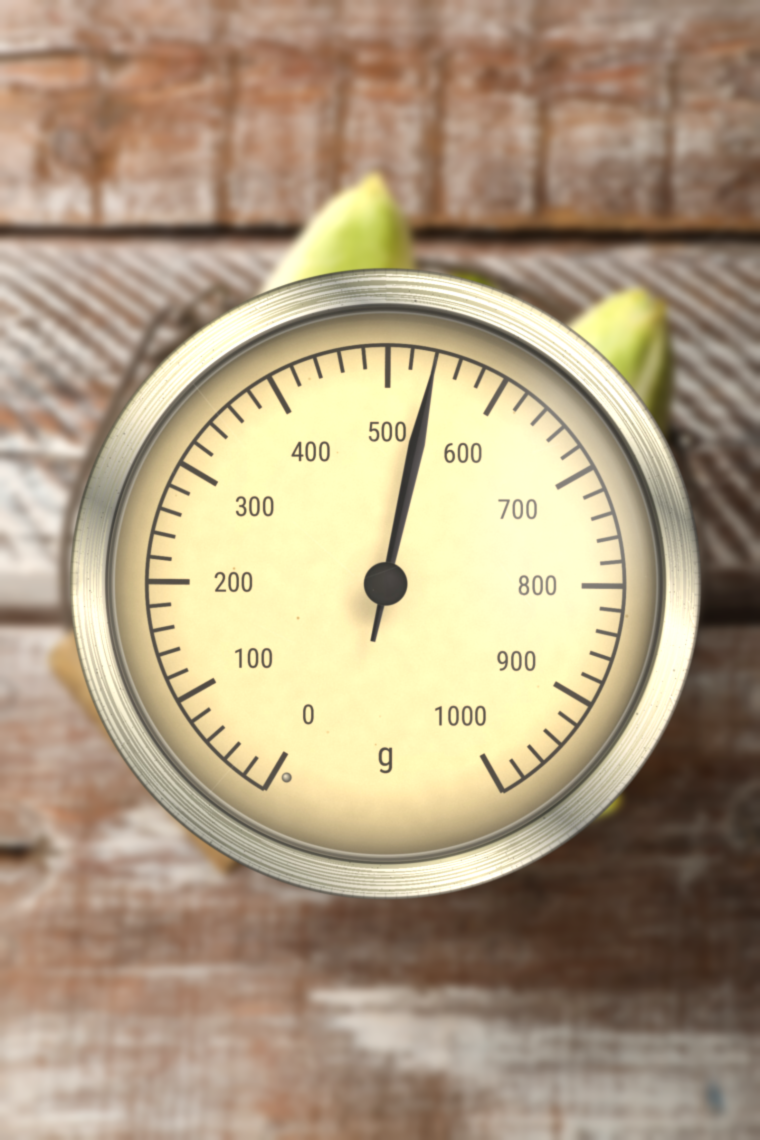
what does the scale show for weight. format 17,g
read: 540,g
